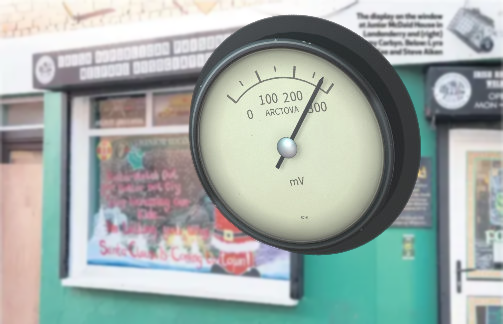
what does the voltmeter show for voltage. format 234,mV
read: 275,mV
